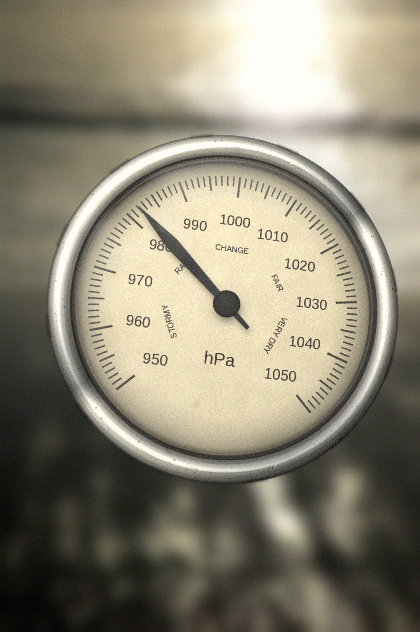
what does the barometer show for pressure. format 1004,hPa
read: 982,hPa
